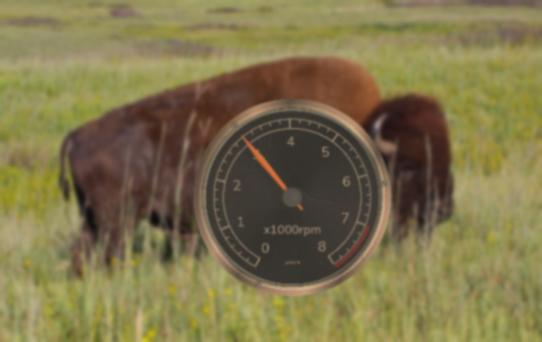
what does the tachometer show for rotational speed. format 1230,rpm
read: 3000,rpm
